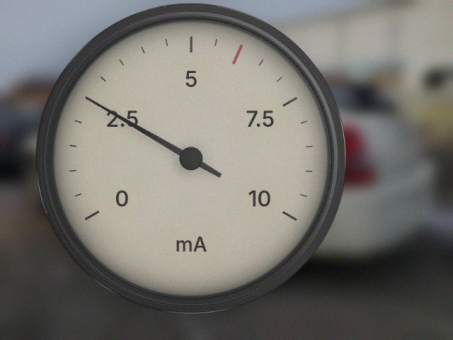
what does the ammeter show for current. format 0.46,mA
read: 2.5,mA
